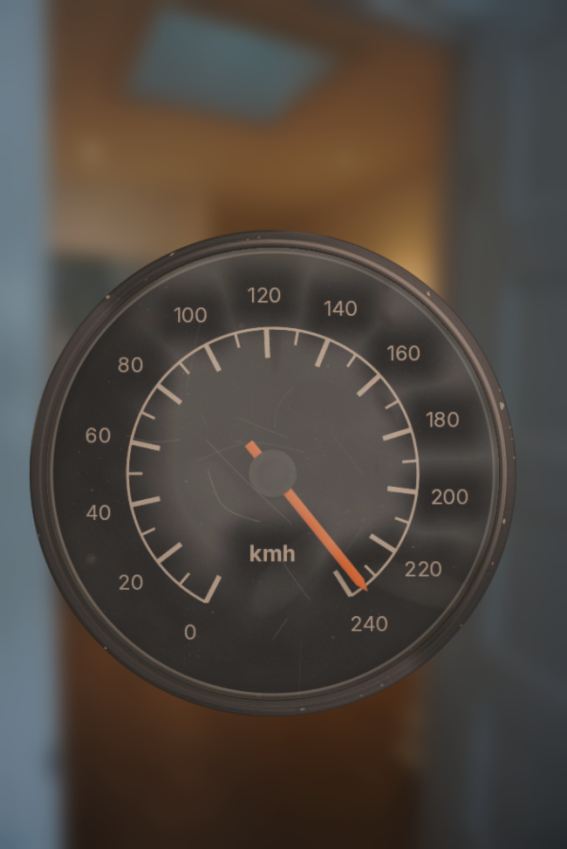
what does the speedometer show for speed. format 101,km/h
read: 235,km/h
